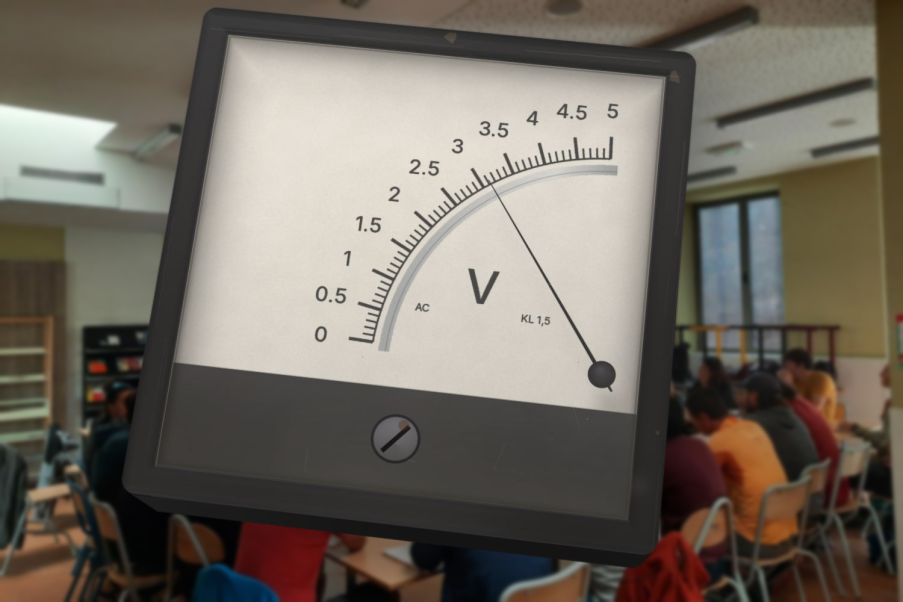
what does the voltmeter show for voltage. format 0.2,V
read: 3.1,V
